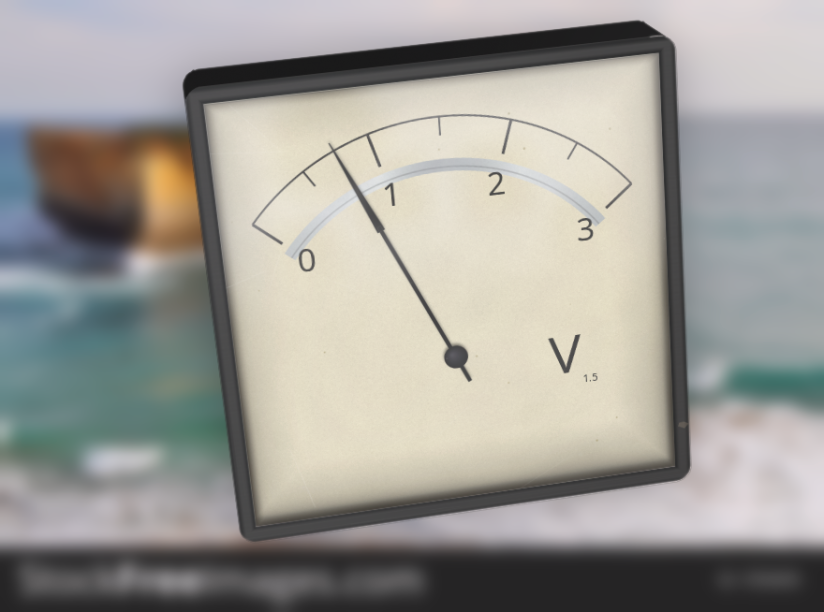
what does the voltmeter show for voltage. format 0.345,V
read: 0.75,V
